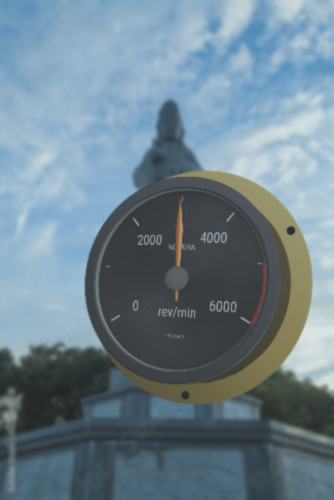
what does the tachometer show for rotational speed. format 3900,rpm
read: 3000,rpm
